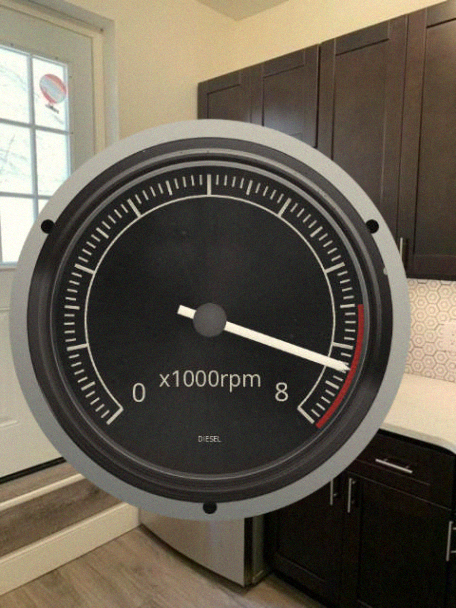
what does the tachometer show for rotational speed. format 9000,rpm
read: 7250,rpm
